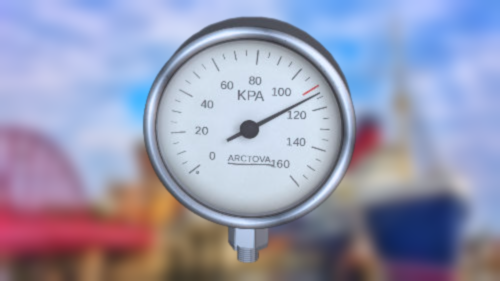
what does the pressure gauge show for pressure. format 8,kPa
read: 112.5,kPa
